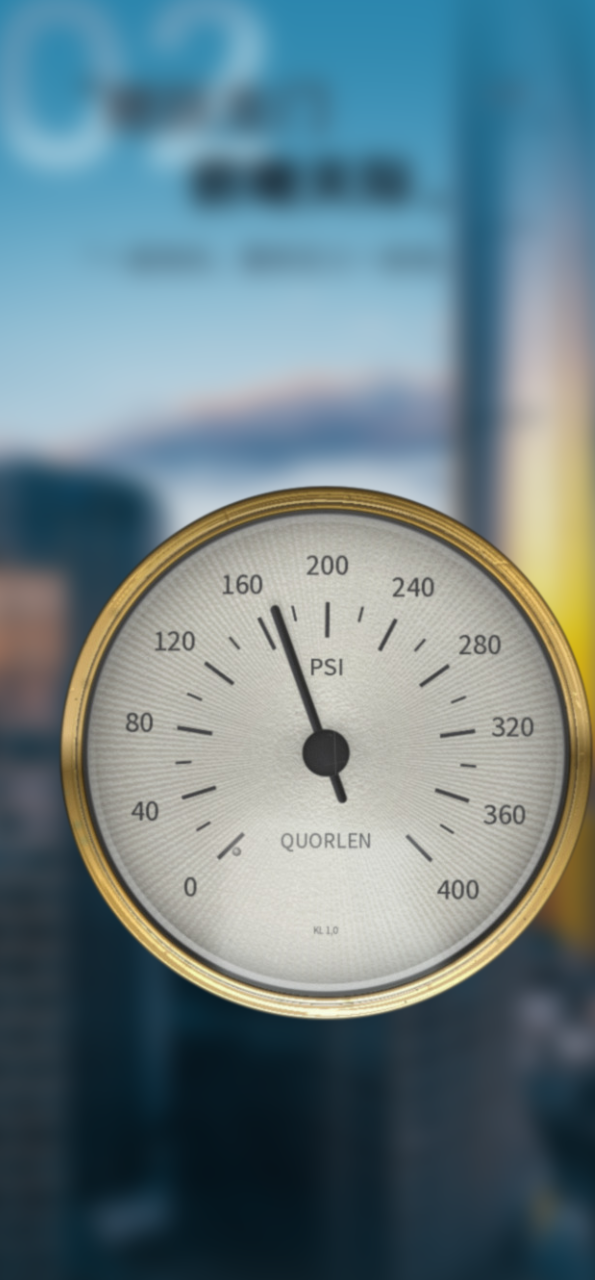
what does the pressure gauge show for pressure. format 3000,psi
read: 170,psi
